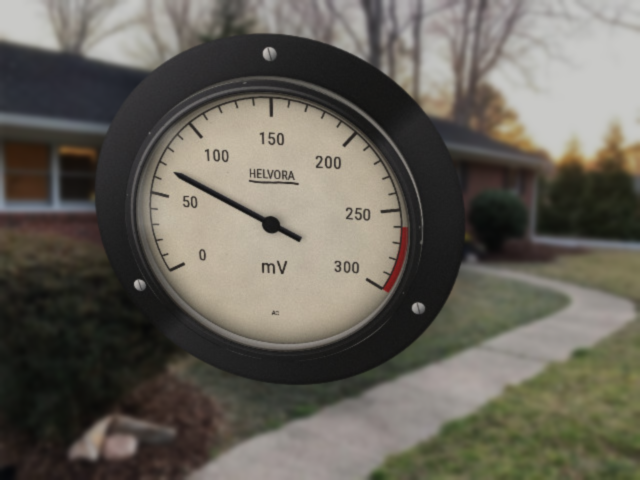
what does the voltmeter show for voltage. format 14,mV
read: 70,mV
